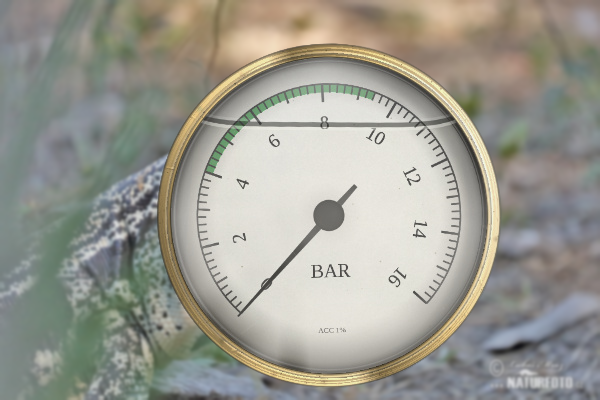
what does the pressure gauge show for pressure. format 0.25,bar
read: 0,bar
